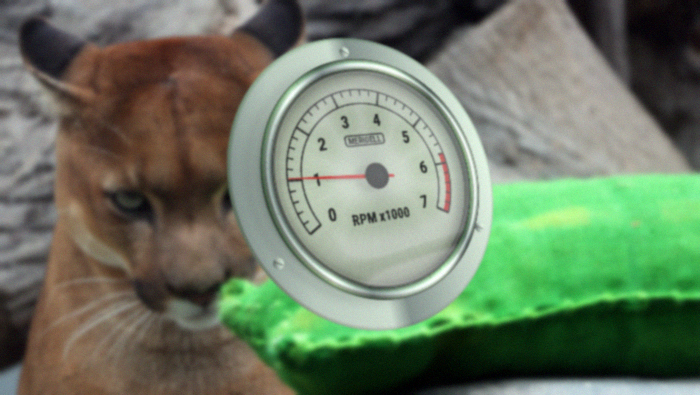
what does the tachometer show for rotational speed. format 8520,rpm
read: 1000,rpm
